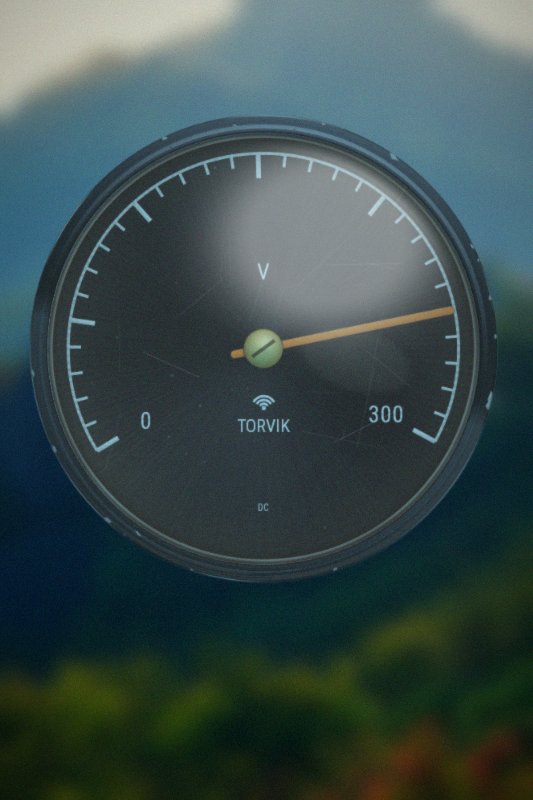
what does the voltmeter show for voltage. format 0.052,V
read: 250,V
